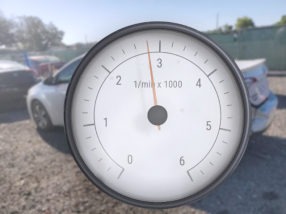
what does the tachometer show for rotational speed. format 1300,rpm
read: 2800,rpm
